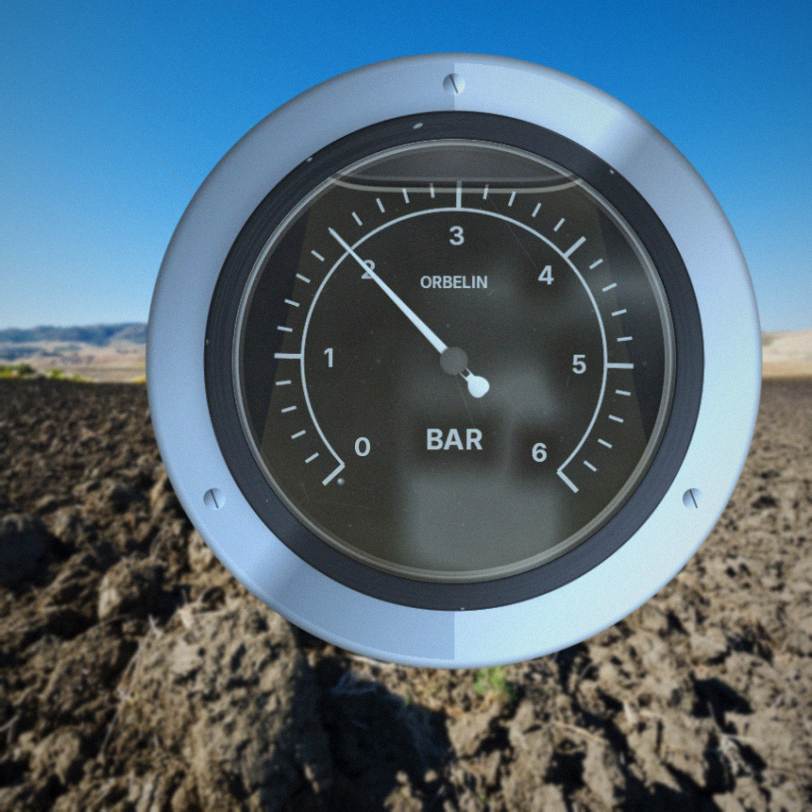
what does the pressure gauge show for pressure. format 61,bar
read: 2,bar
